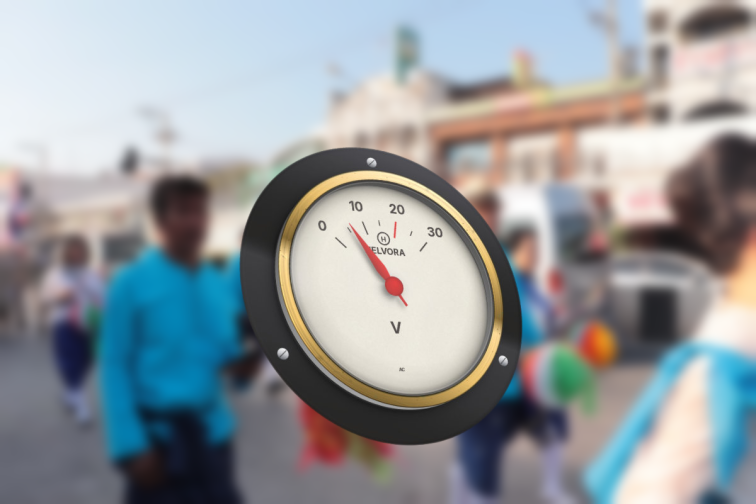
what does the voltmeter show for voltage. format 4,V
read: 5,V
